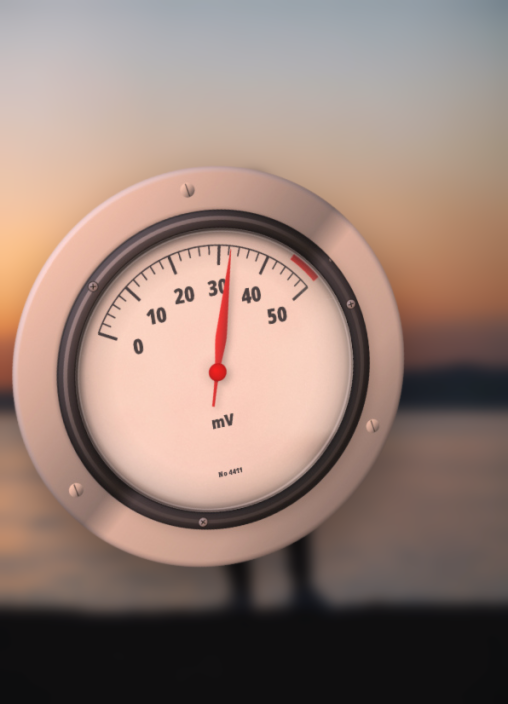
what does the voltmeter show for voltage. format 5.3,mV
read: 32,mV
